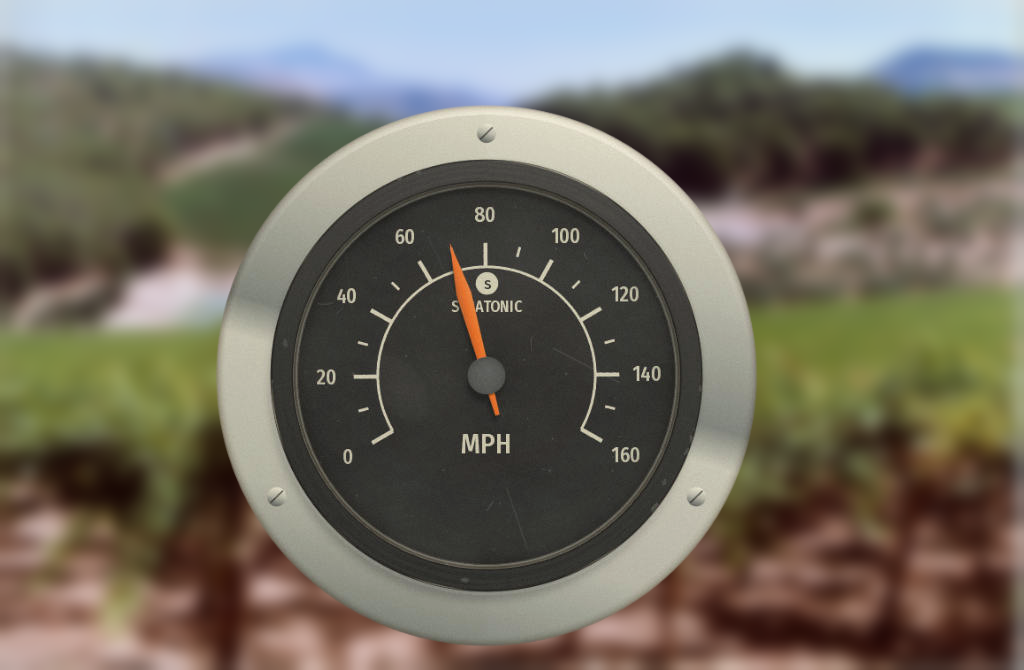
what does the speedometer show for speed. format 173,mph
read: 70,mph
